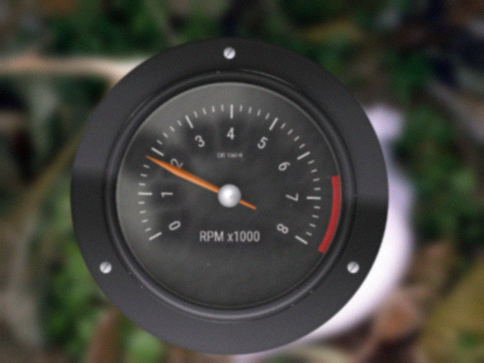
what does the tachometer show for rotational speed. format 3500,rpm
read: 1800,rpm
